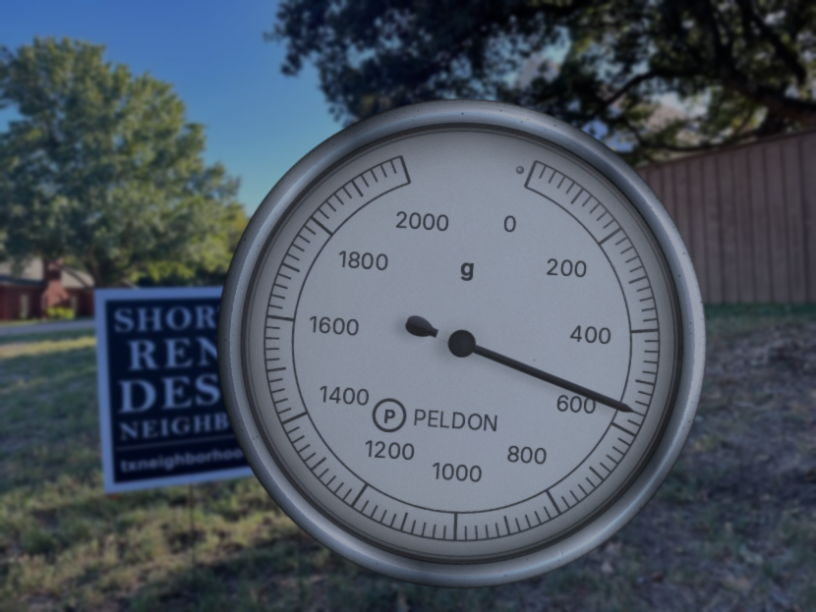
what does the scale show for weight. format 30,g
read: 560,g
